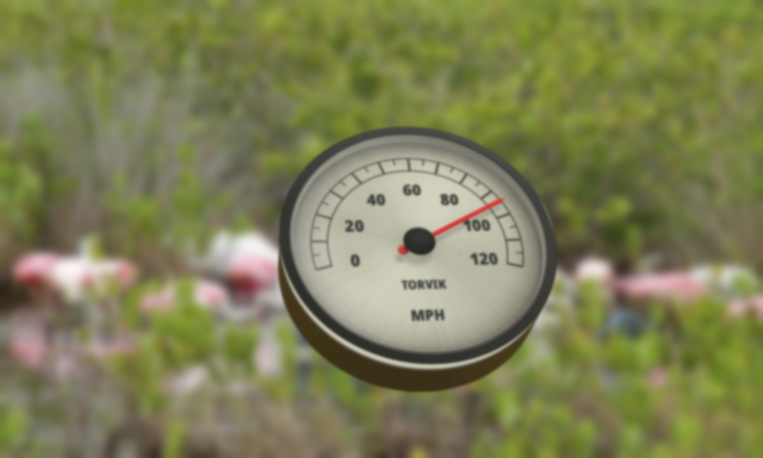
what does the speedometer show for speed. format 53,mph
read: 95,mph
